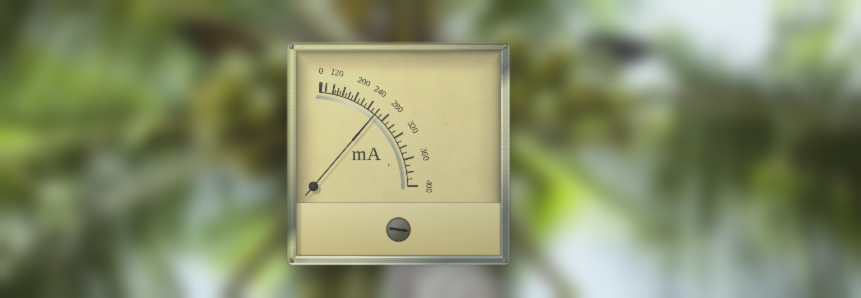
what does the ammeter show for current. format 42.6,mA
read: 260,mA
